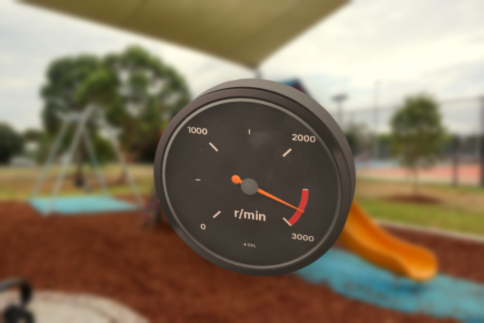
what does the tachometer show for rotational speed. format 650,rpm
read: 2750,rpm
